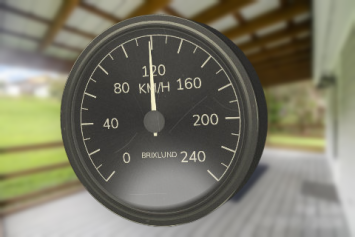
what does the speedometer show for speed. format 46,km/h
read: 120,km/h
